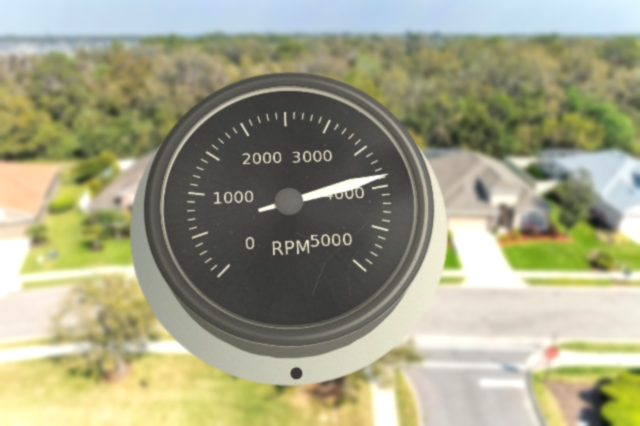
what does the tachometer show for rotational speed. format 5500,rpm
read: 3900,rpm
